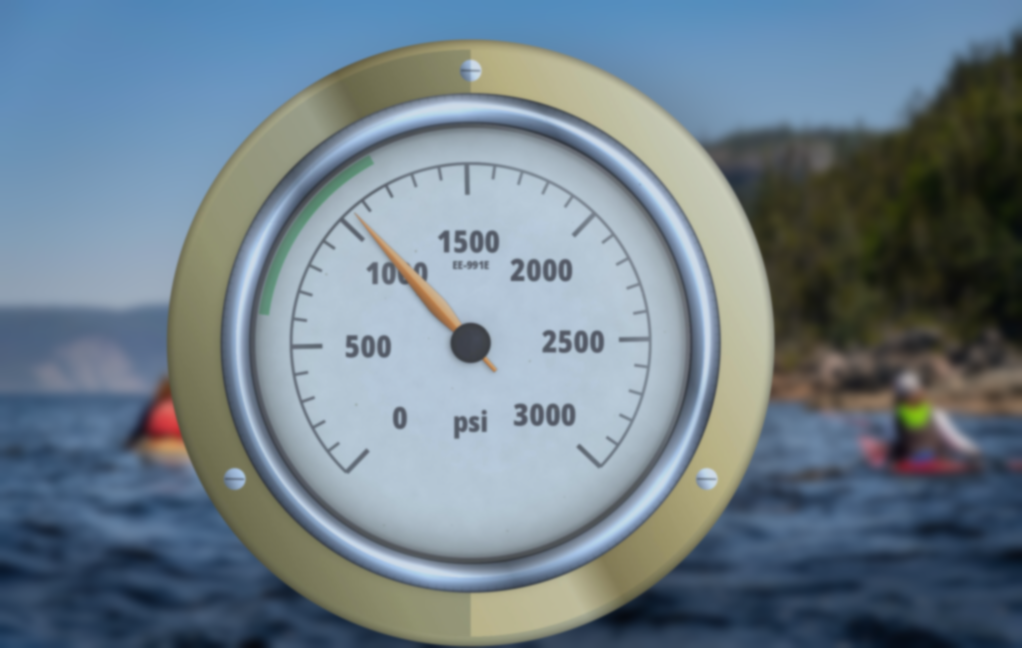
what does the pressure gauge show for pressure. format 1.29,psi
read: 1050,psi
